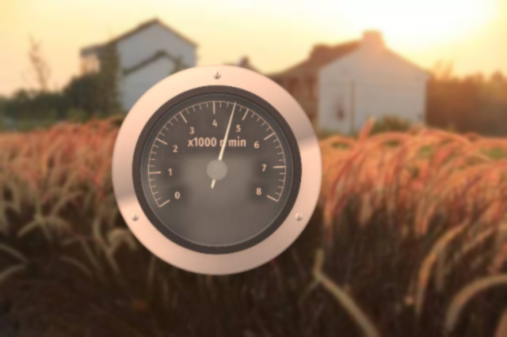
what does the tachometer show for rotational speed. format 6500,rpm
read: 4600,rpm
